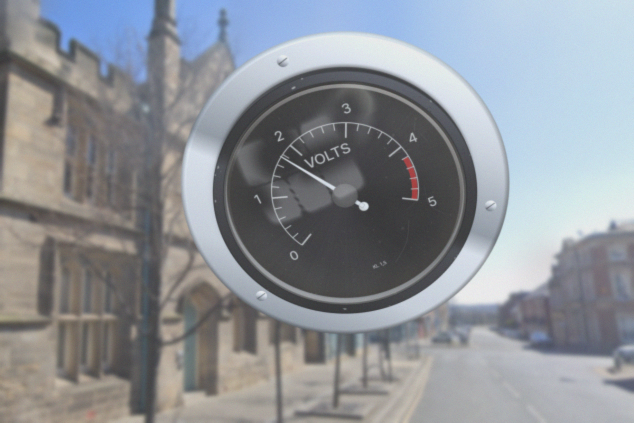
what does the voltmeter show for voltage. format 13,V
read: 1.8,V
